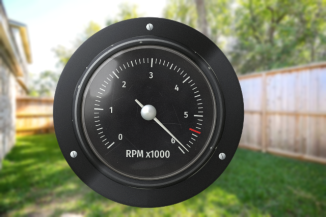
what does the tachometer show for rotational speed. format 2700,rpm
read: 5900,rpm
